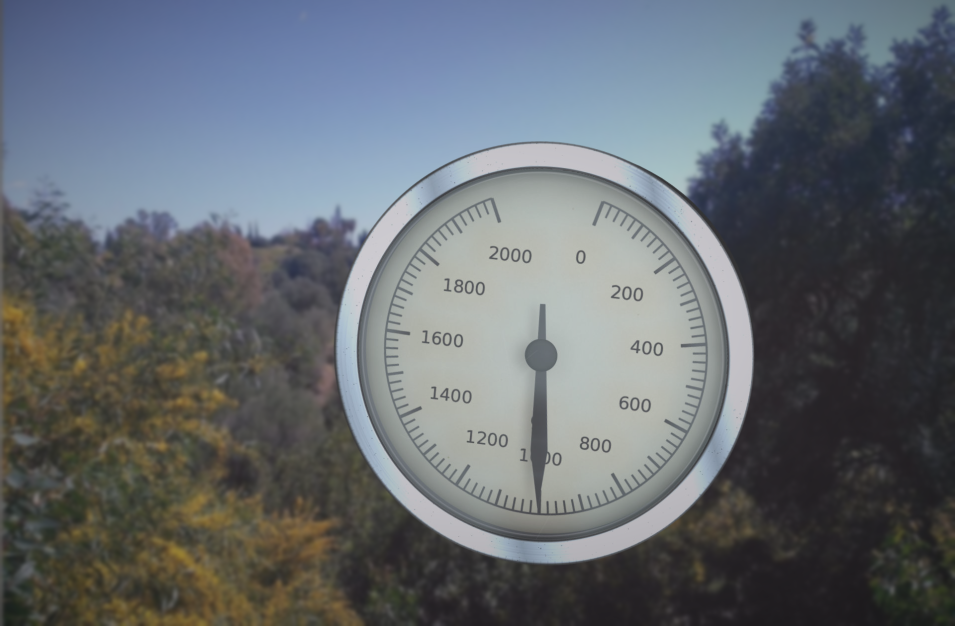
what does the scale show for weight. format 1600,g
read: 1000,g
